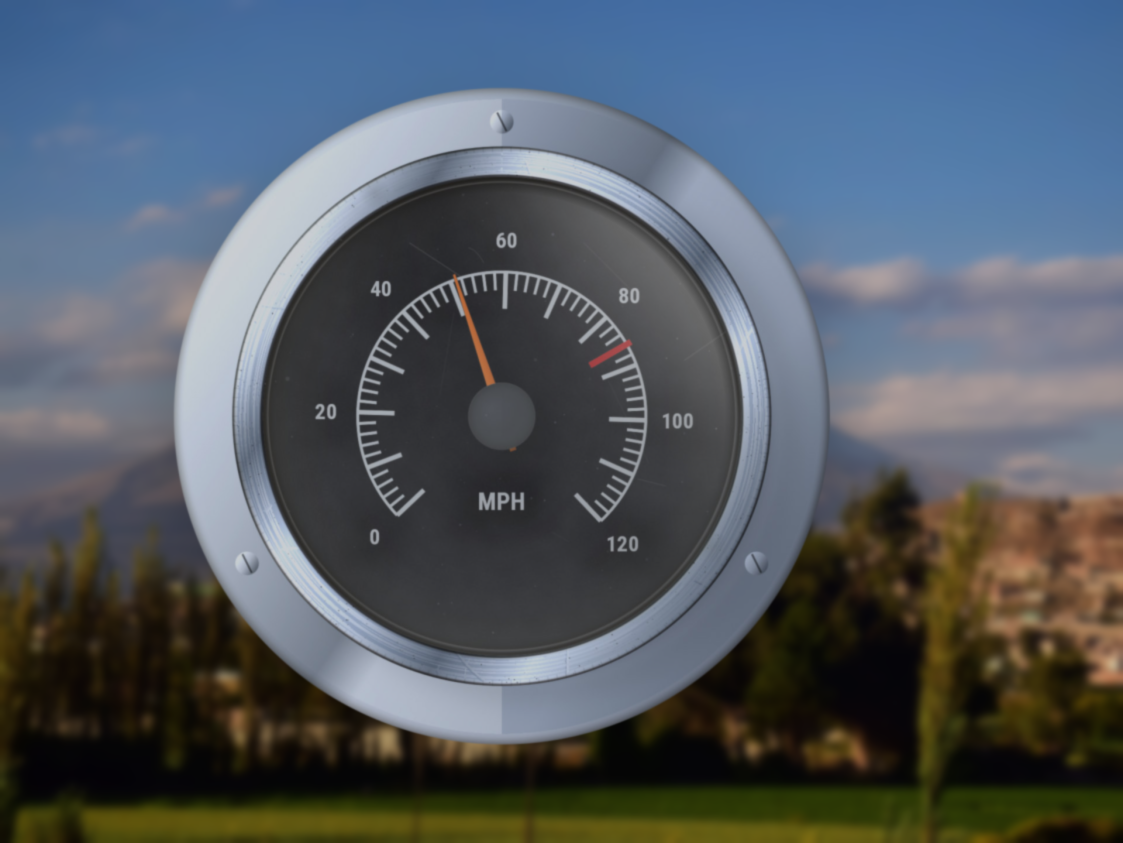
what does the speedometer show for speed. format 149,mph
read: 51,mph
